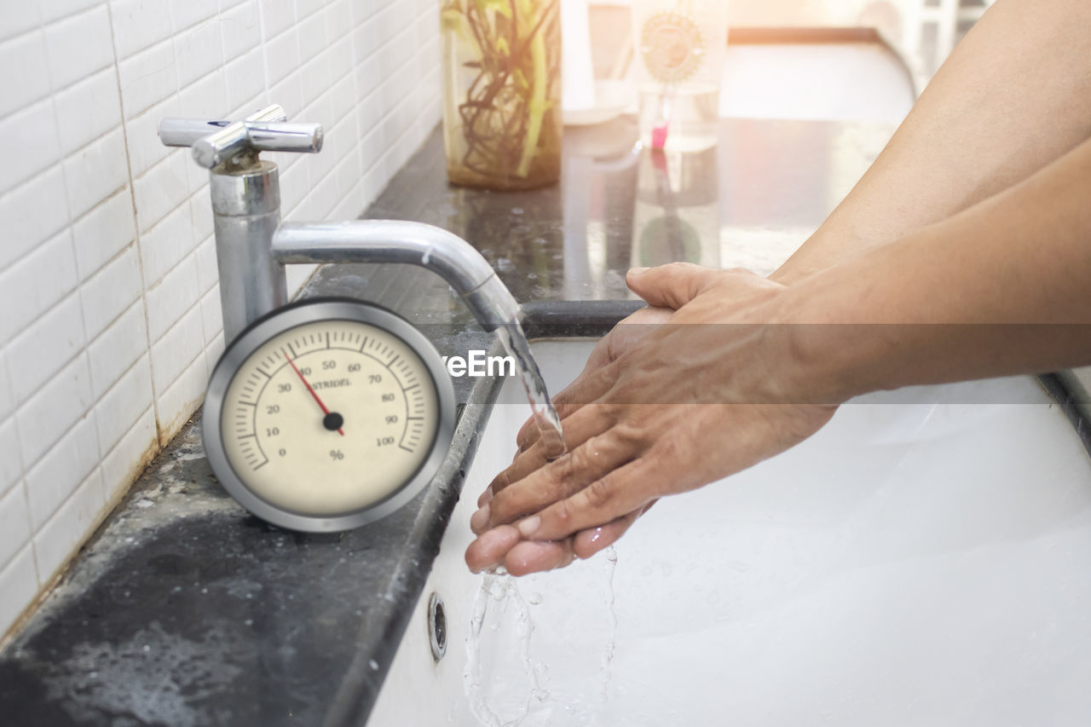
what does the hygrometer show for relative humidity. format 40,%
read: 38,%
